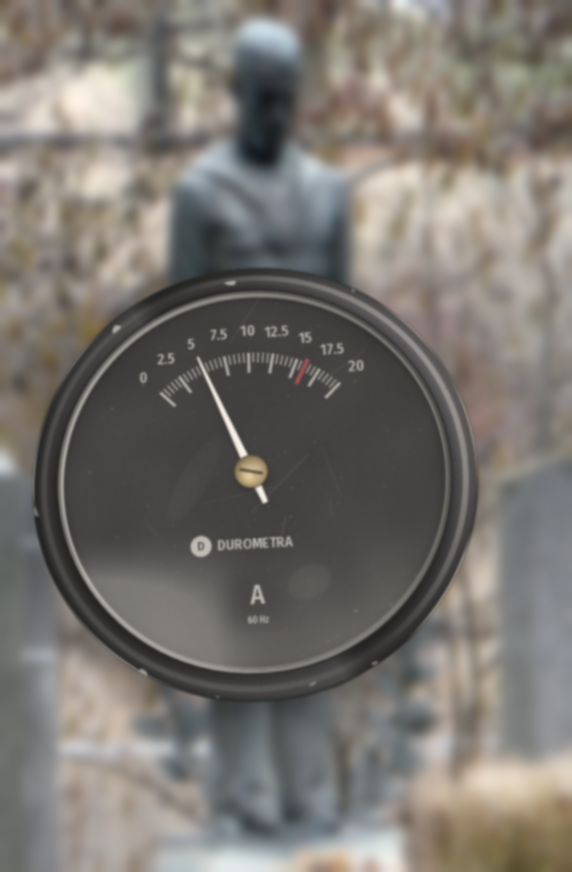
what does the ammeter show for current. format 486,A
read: 5,A
